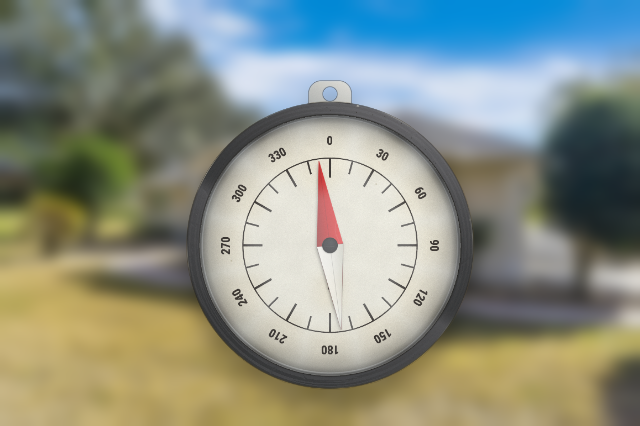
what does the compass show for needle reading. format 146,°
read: 352.5,°
